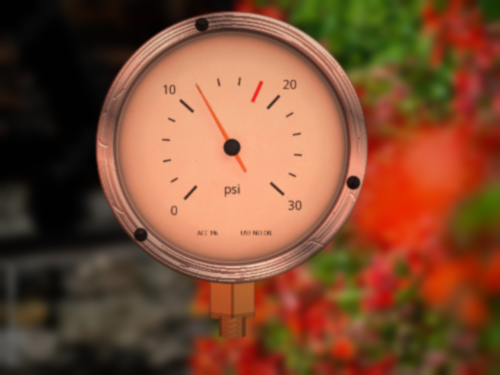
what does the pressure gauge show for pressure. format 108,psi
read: 12,psi
